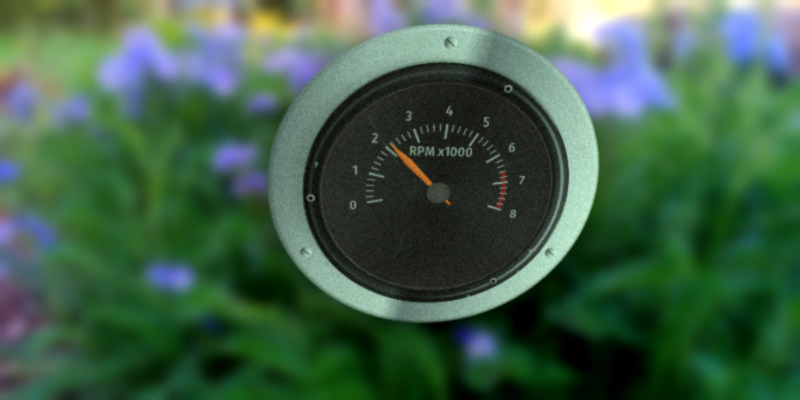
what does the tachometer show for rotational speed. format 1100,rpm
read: 2200,rpm
